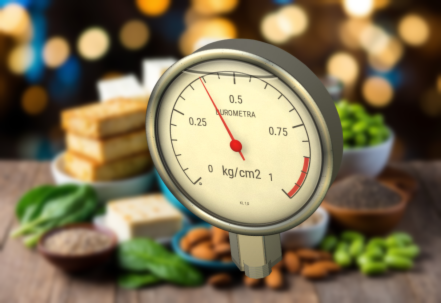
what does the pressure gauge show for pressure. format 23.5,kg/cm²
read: 0.4,kg/cm²
